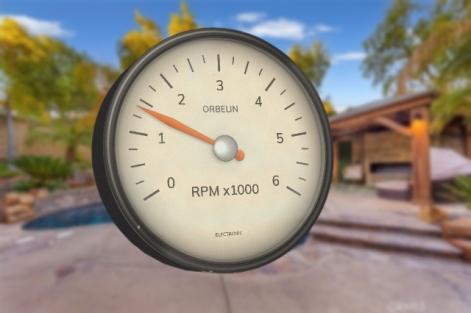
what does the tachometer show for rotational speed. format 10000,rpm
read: 1375,rpm
